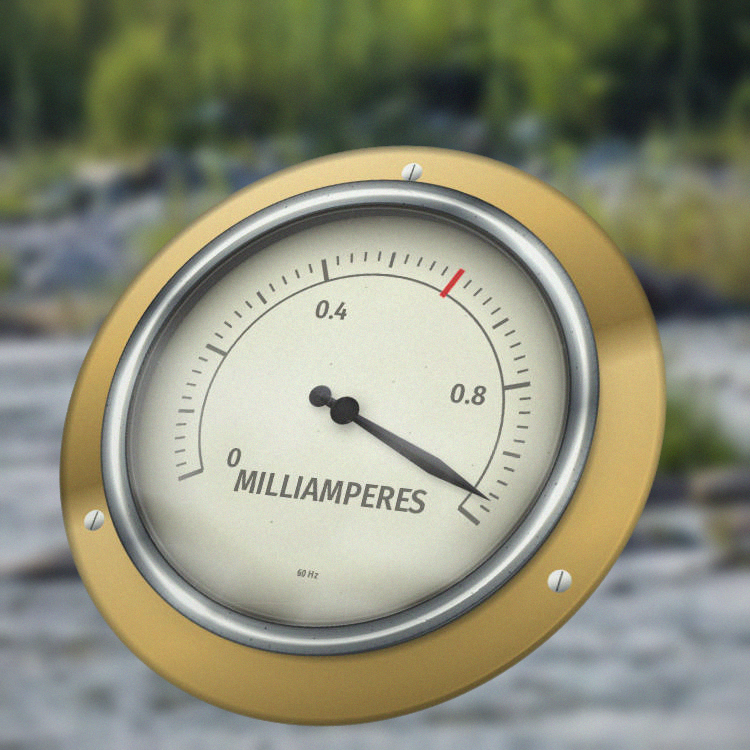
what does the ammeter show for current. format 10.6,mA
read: 0.97,mA
